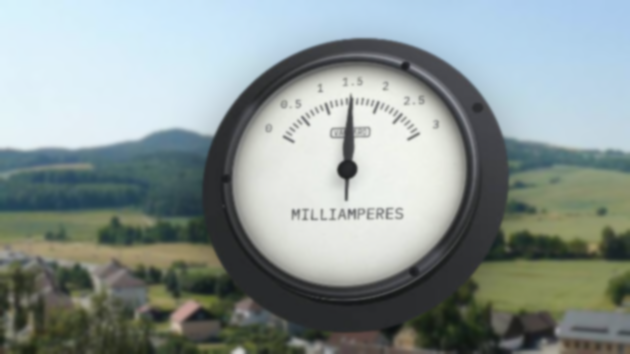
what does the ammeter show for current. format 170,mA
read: 1.5,mA
